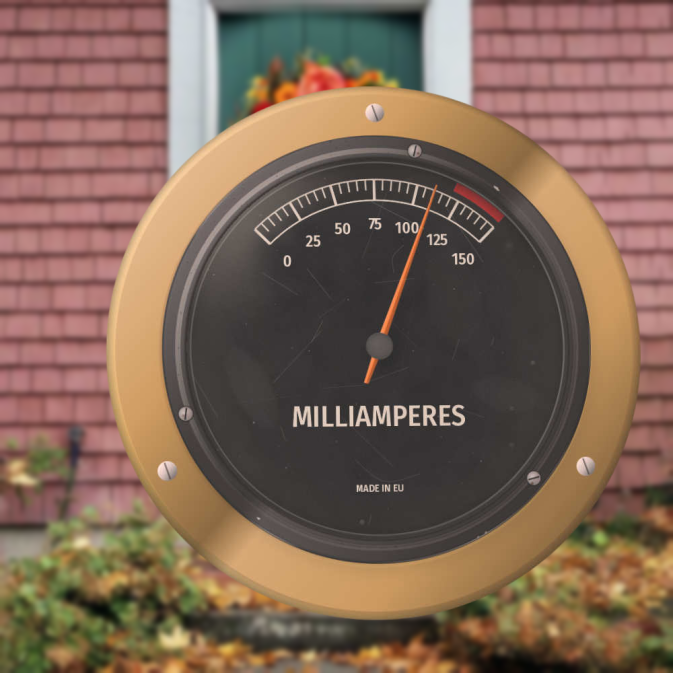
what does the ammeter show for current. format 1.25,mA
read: 110,mA
